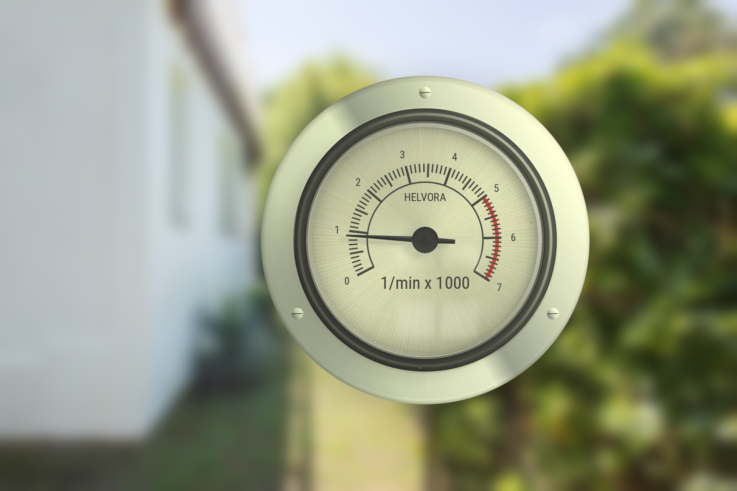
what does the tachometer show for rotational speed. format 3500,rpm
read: 900,rpm
